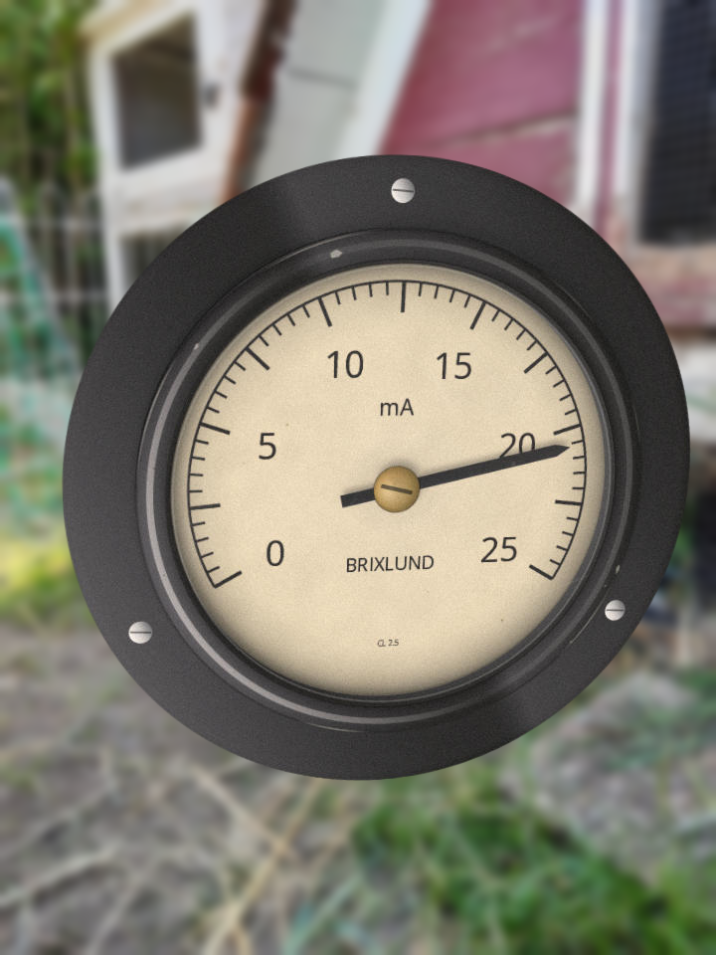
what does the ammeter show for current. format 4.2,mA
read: 20.5,mA
